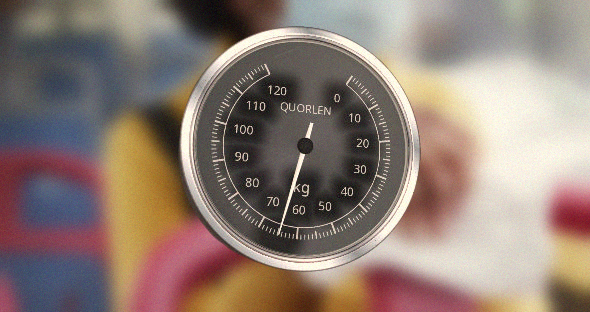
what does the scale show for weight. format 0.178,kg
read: 65,kg
